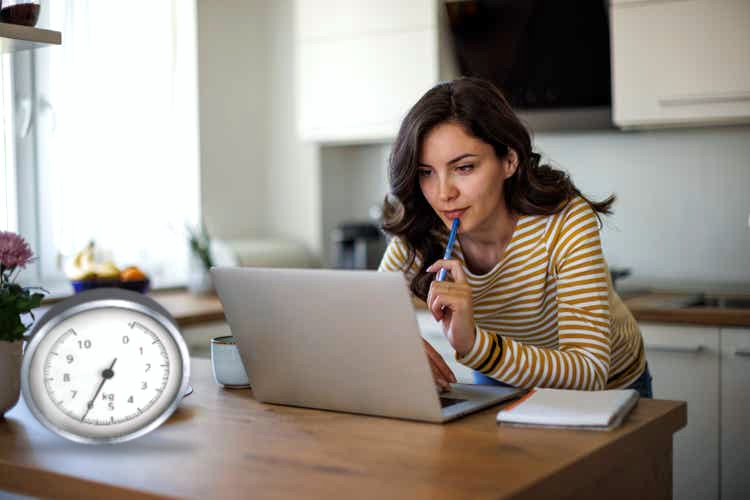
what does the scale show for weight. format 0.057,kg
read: 6,kg
